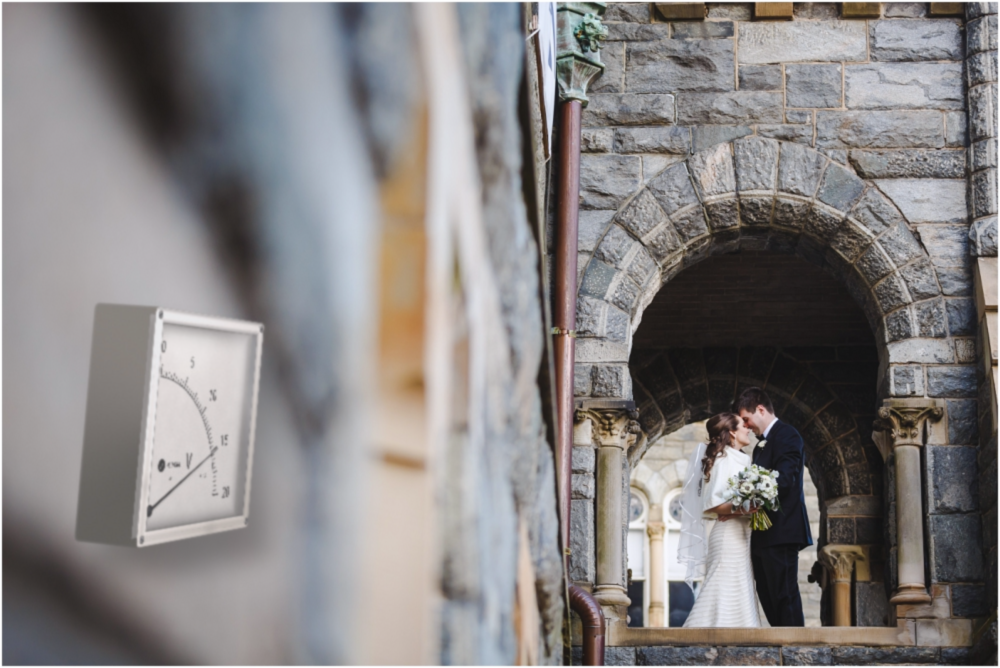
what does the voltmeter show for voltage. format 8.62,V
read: 15,V
